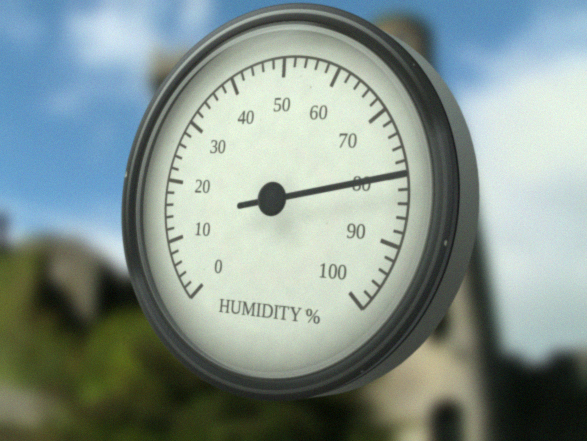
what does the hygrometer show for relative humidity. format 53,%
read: 80,%
